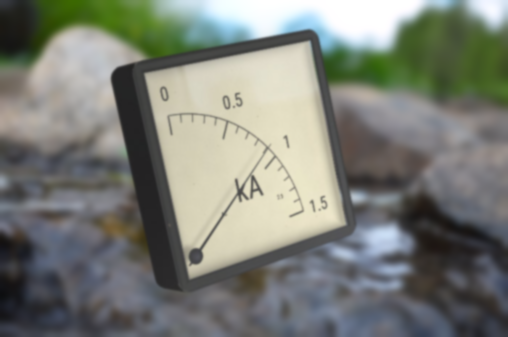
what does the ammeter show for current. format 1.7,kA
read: 0.9,kA
